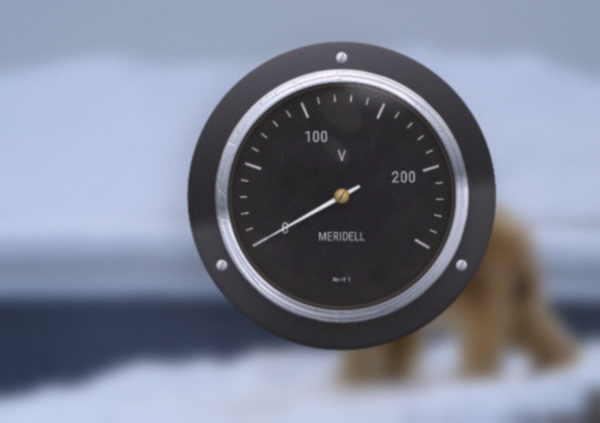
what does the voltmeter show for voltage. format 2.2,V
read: 0,V
